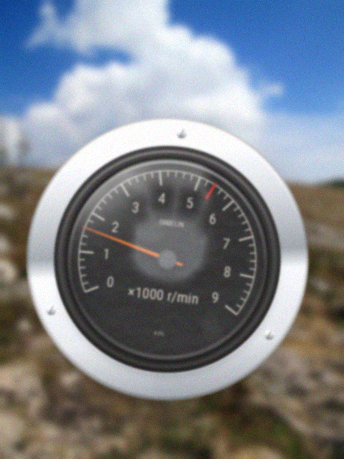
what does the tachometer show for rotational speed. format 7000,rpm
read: 1600,rpm
